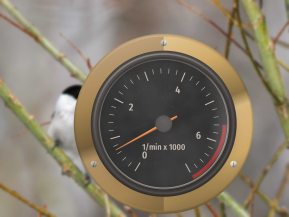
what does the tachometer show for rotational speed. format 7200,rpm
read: 700,rpm
